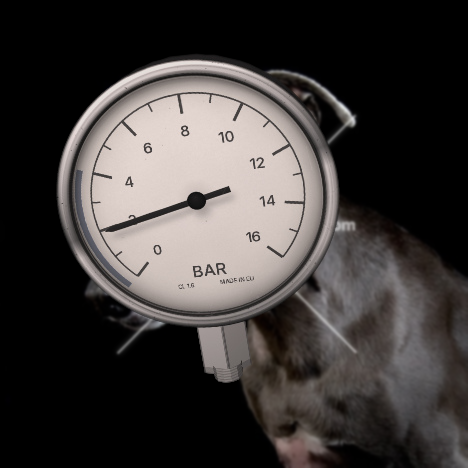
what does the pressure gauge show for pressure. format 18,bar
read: 2,bar
